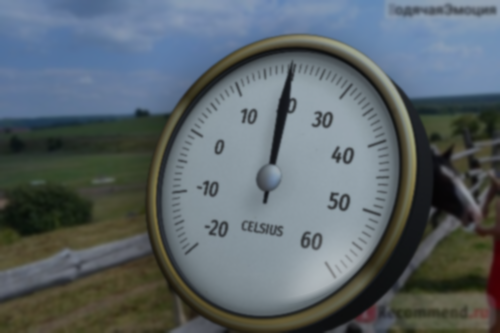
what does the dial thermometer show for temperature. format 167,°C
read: 20,°C
